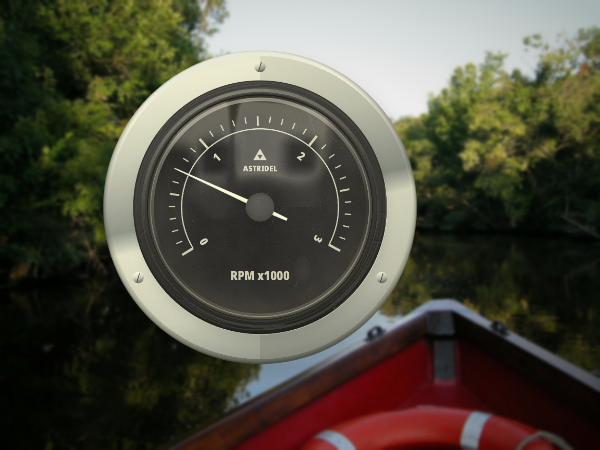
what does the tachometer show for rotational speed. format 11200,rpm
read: 700,rpm
